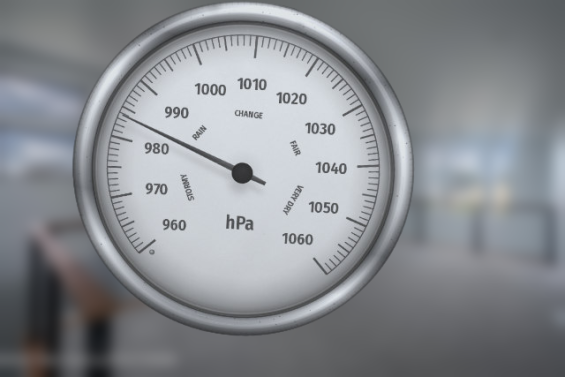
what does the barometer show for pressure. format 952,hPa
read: 984,hPa
